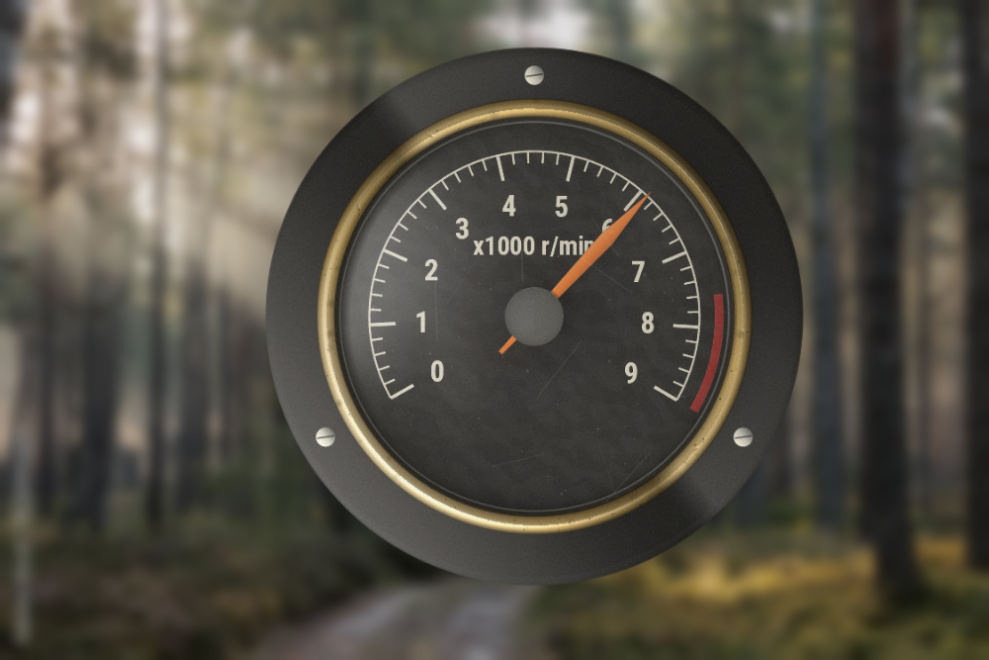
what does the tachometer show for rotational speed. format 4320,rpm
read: 6100,rpm
